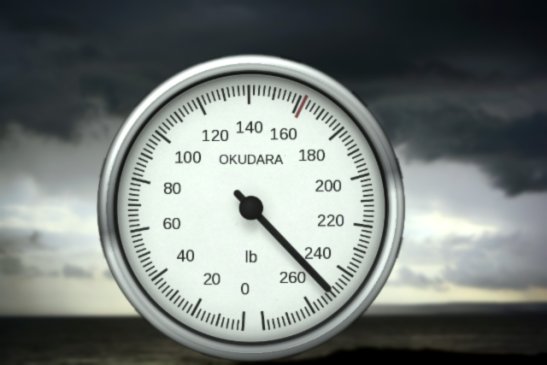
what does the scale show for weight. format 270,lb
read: 250,lb
